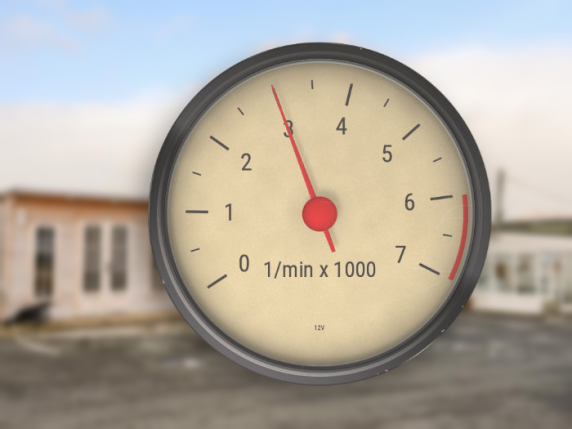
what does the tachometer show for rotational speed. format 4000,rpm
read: 3000,rpm
